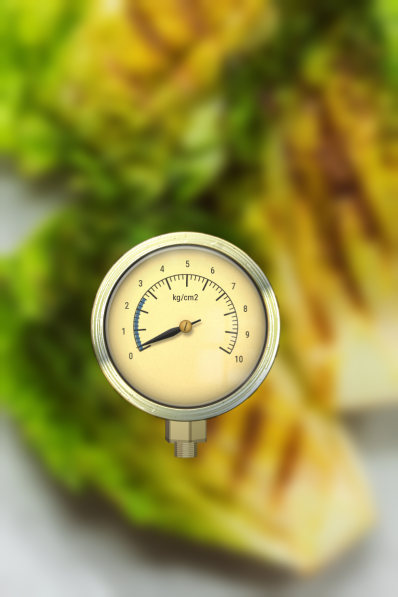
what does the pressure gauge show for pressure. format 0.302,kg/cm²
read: 0.2,kg/cm²
